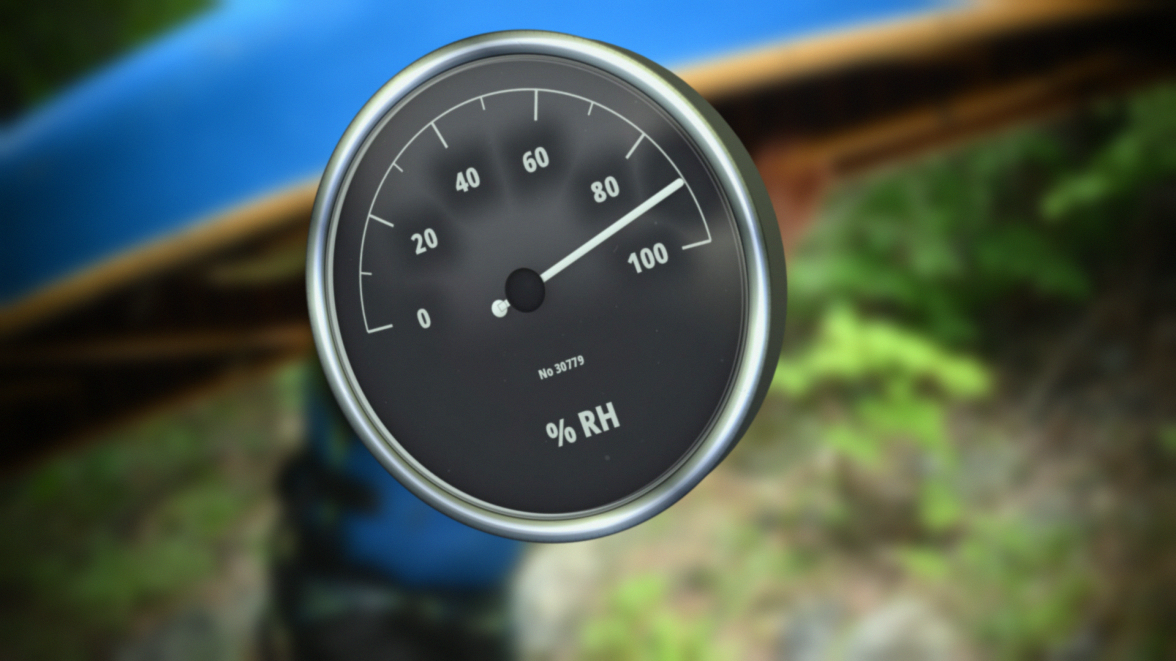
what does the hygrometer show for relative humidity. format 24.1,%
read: 90,%
